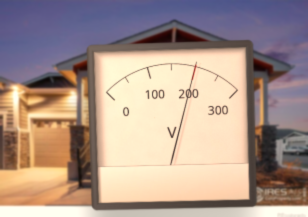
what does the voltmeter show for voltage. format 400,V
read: 200,V
